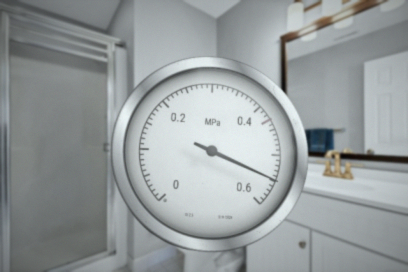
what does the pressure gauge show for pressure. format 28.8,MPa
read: 0.55,MPa
